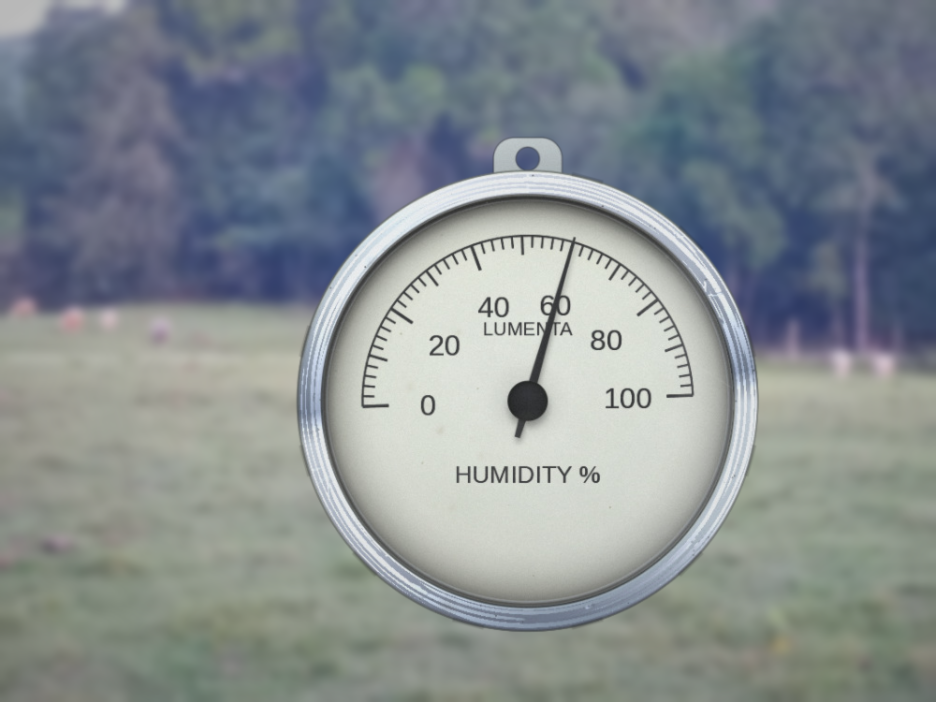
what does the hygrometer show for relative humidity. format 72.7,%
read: 60,%
